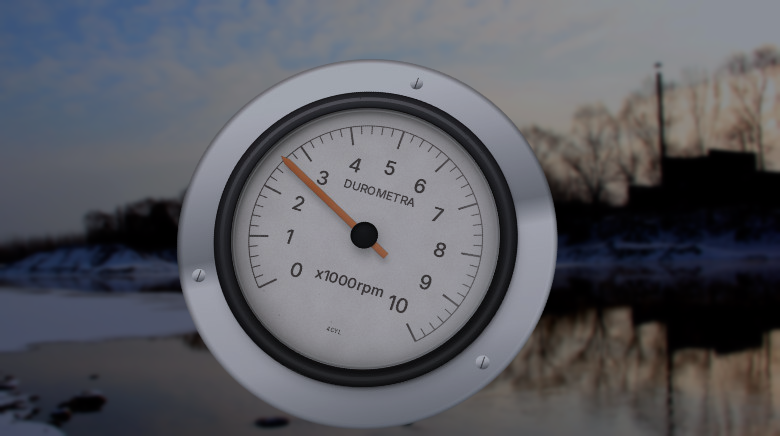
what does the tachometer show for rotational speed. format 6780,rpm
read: 2600,rpm
